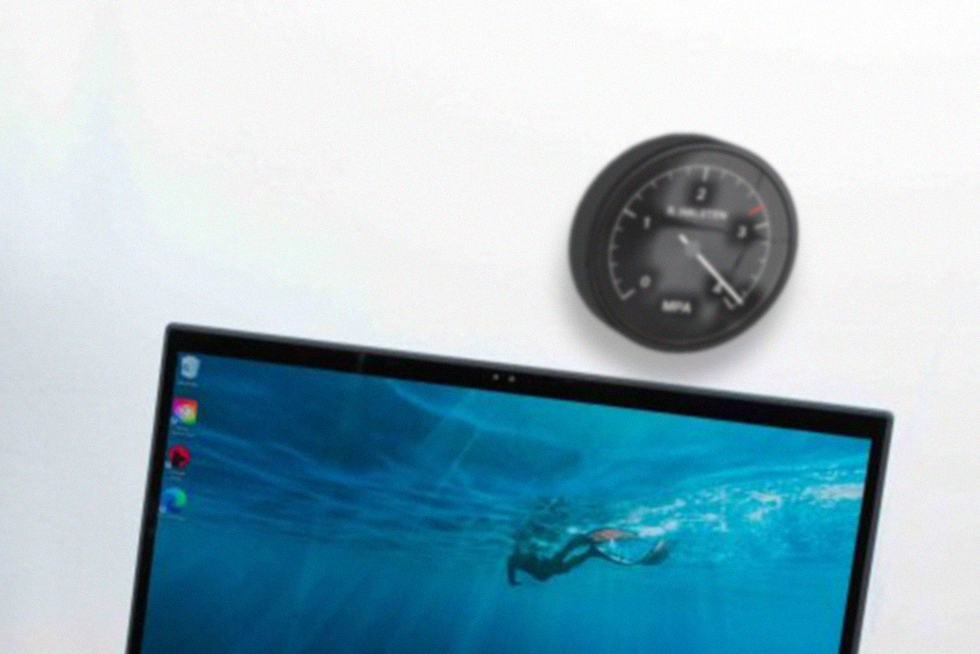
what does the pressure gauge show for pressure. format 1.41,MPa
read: 3.9,MPa
